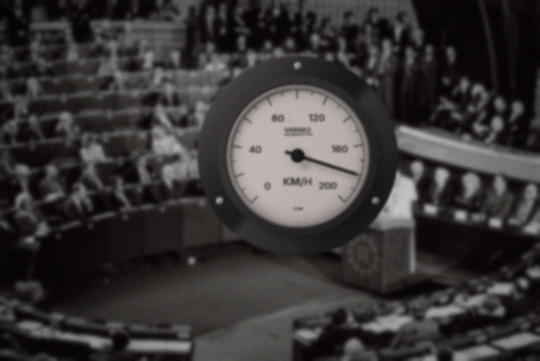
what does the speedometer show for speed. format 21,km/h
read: 180,km/h
